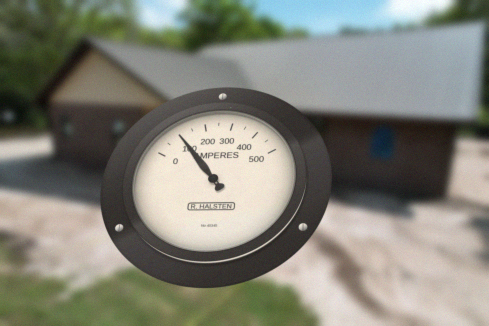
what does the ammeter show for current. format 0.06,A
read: 100,A
